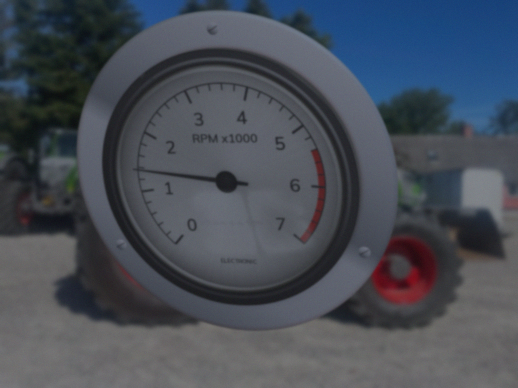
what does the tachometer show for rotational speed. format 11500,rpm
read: 1400,rpm
